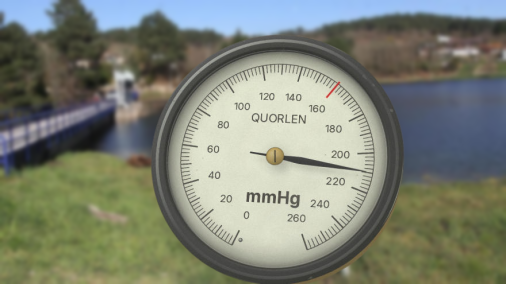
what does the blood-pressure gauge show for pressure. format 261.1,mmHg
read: 210,mmHg
